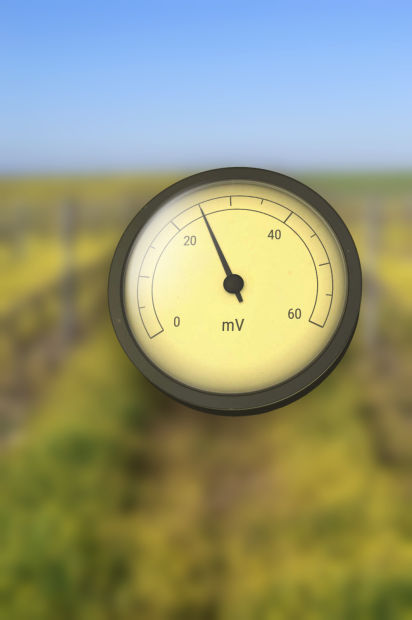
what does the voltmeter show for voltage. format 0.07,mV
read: 25,mV
